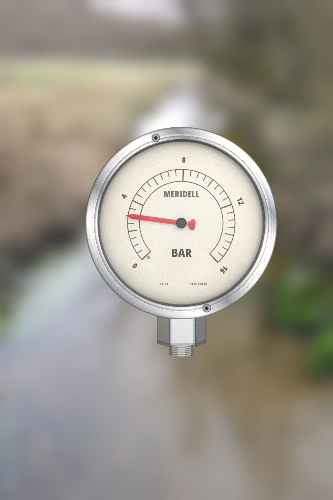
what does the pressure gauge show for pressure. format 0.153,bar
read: 3,bar
